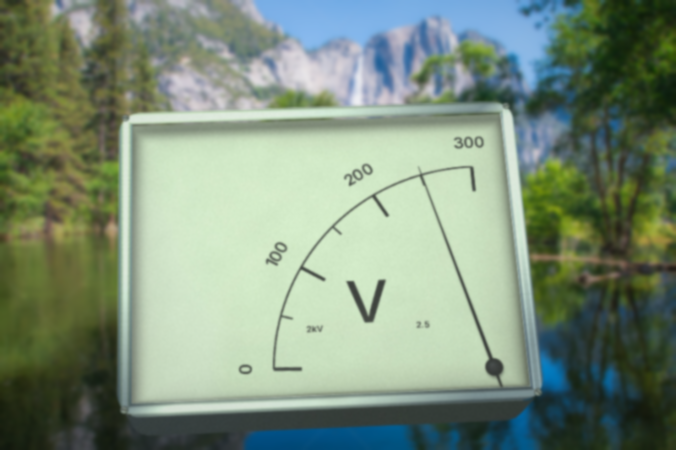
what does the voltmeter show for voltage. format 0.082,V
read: 250,V
